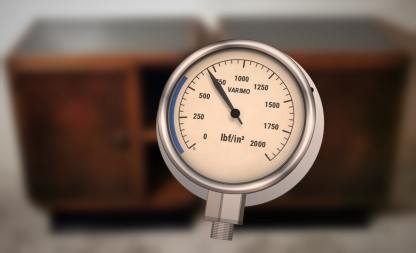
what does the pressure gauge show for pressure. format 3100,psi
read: 700,psi
